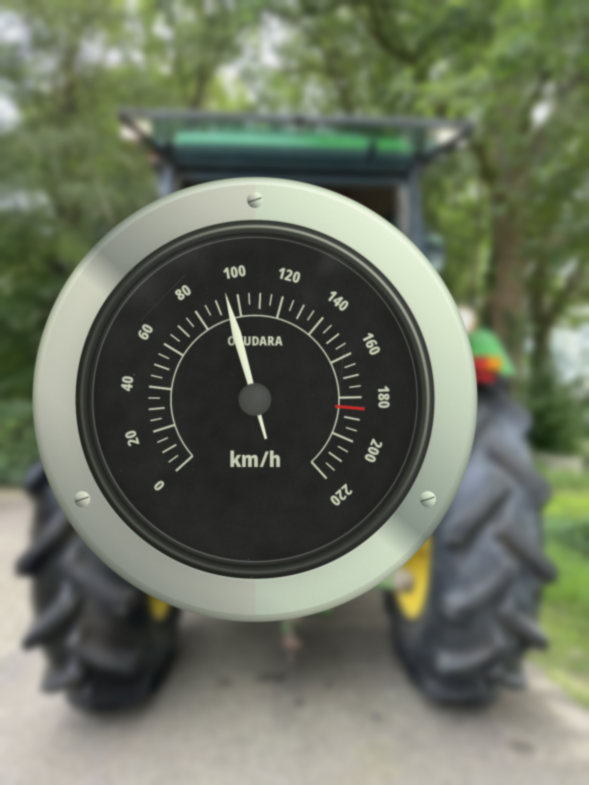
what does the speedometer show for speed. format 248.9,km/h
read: 95,km/h
